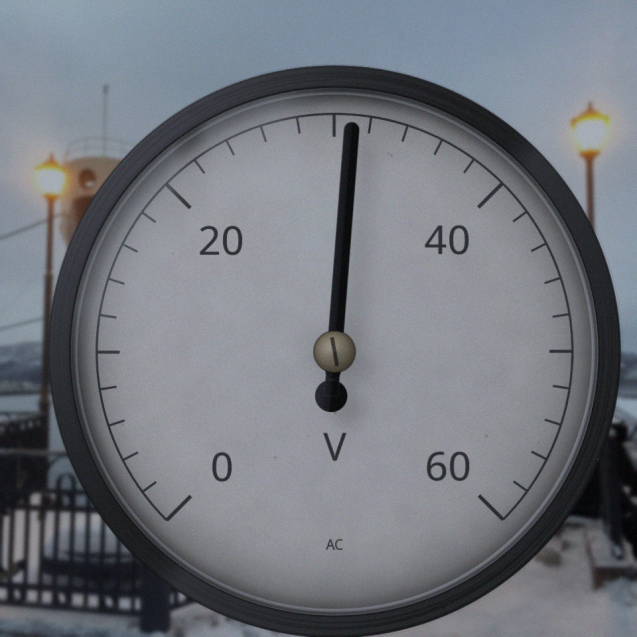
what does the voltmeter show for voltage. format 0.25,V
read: 31,V
